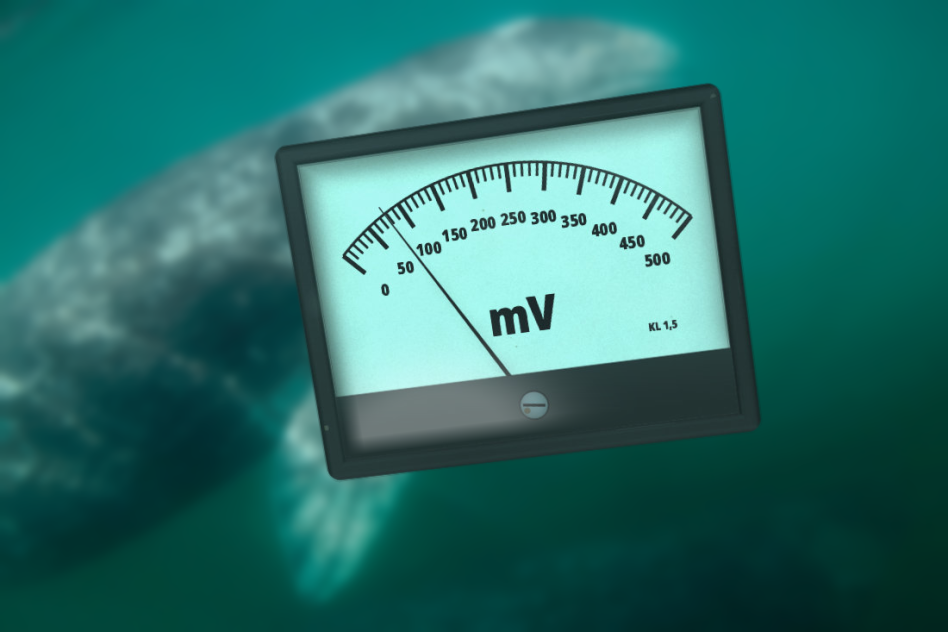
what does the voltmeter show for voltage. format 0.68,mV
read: 80,mV
